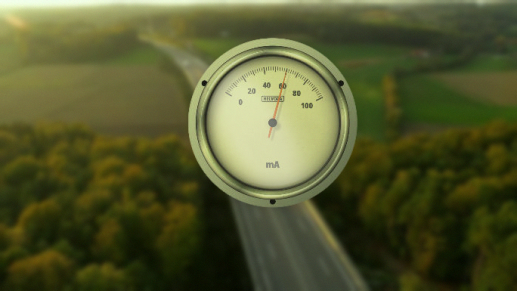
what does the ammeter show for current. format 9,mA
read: 60,mA
